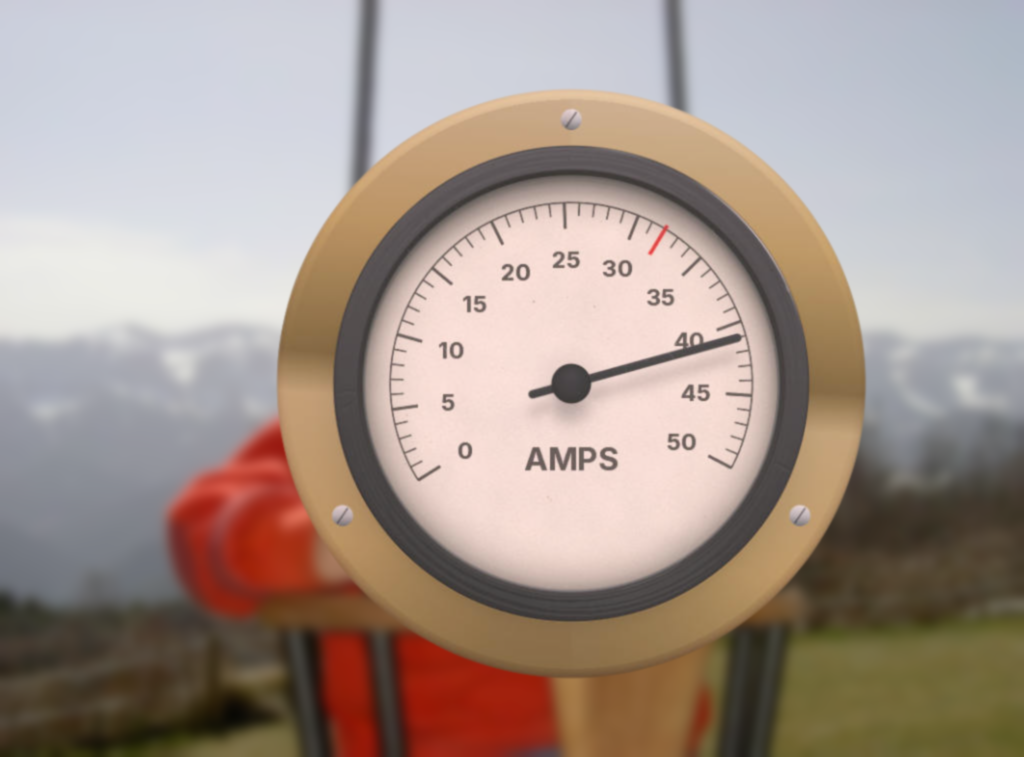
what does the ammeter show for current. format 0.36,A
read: 41,A
